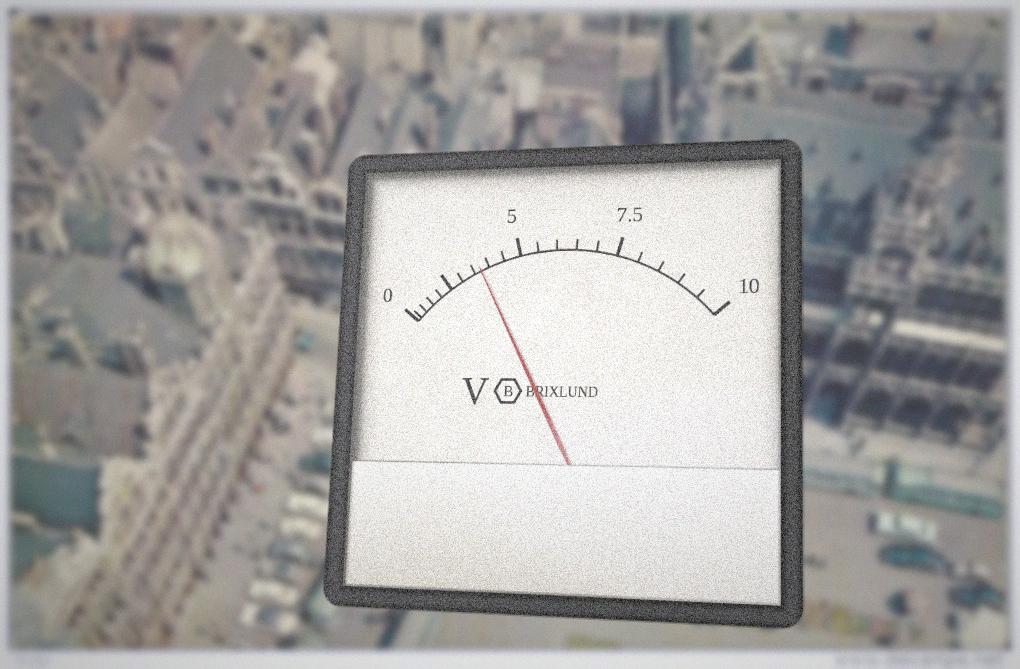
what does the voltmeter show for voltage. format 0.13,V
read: 3.75,V
